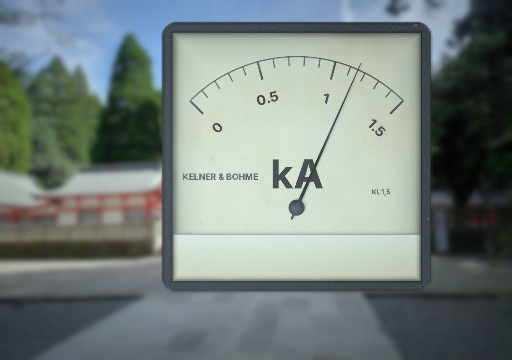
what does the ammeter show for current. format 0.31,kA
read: 1.15,kA
